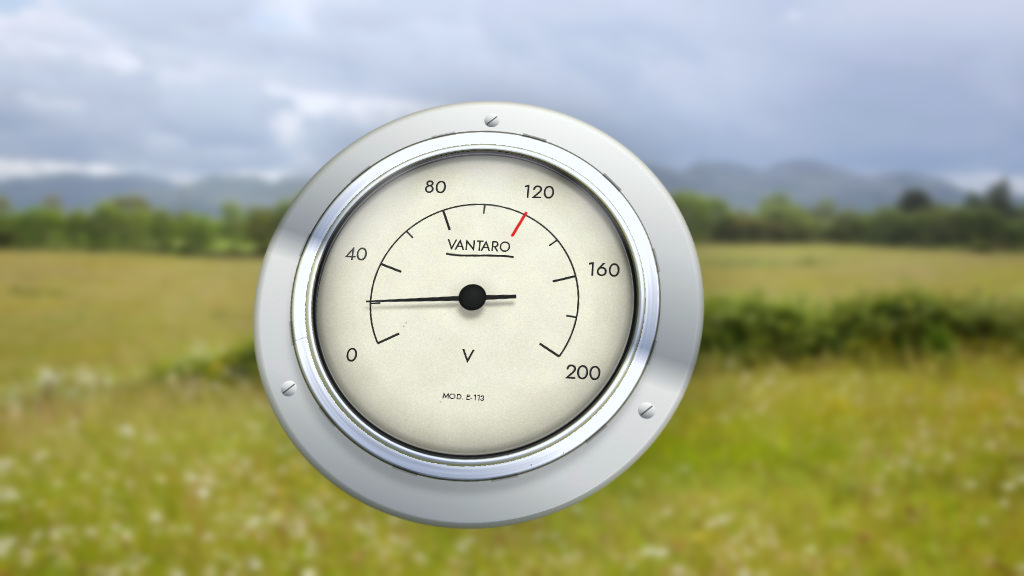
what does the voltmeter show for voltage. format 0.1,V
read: 20,V
